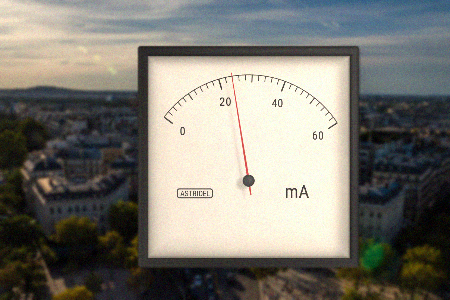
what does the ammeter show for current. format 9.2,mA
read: 24,mA
